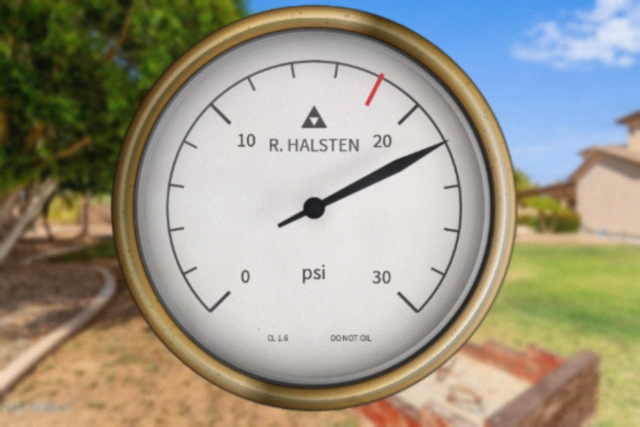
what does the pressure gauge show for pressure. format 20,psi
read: 22,psi
